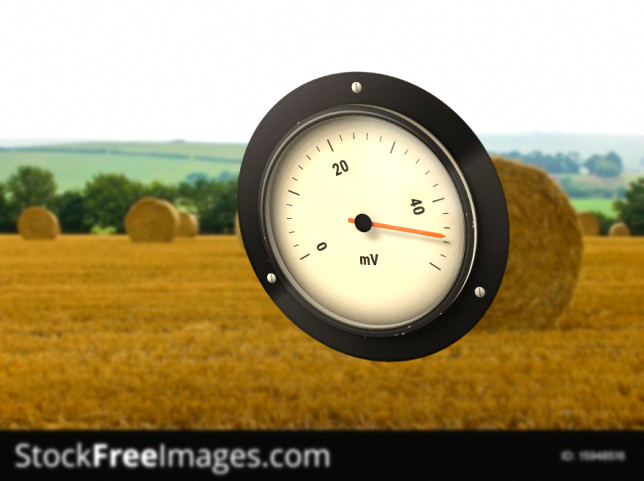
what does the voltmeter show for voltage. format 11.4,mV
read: 45,mV
